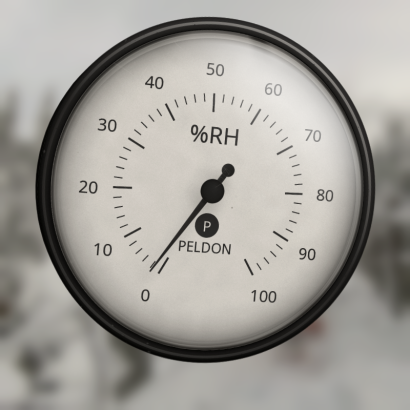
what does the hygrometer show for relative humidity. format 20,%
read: 2,%
